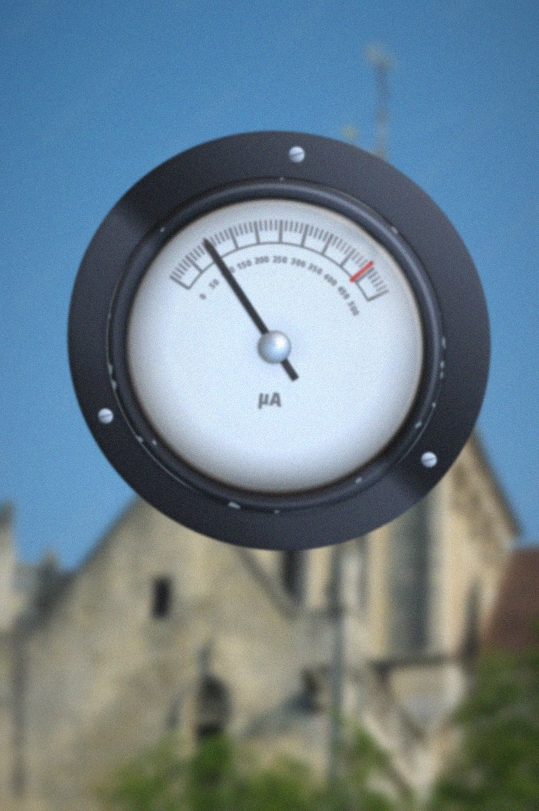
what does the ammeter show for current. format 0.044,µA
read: 100,µA
